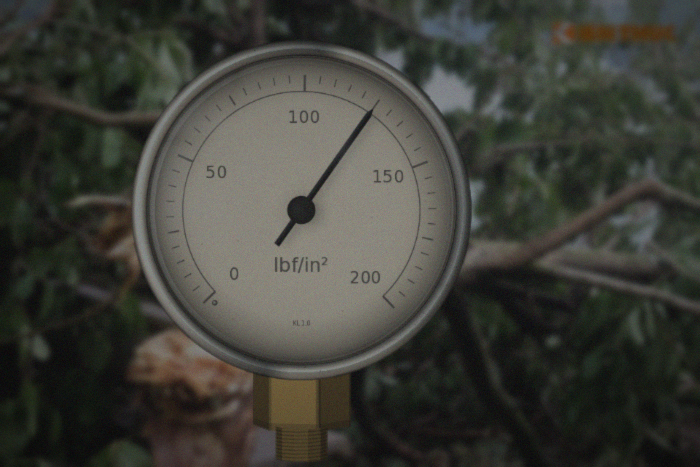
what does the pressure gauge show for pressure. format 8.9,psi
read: 125,psi
